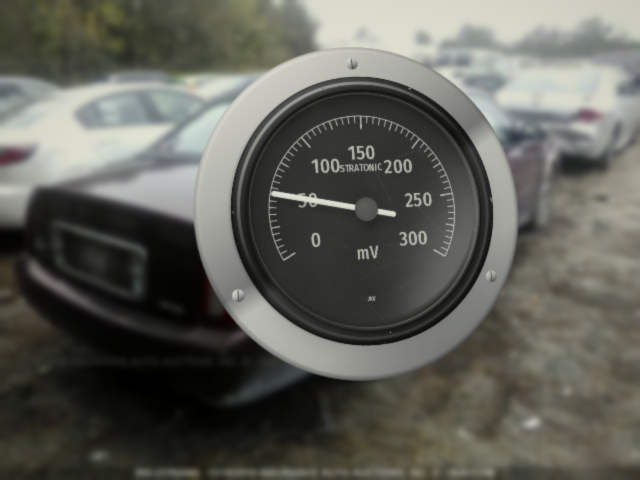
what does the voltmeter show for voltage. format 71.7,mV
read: 50,mV
